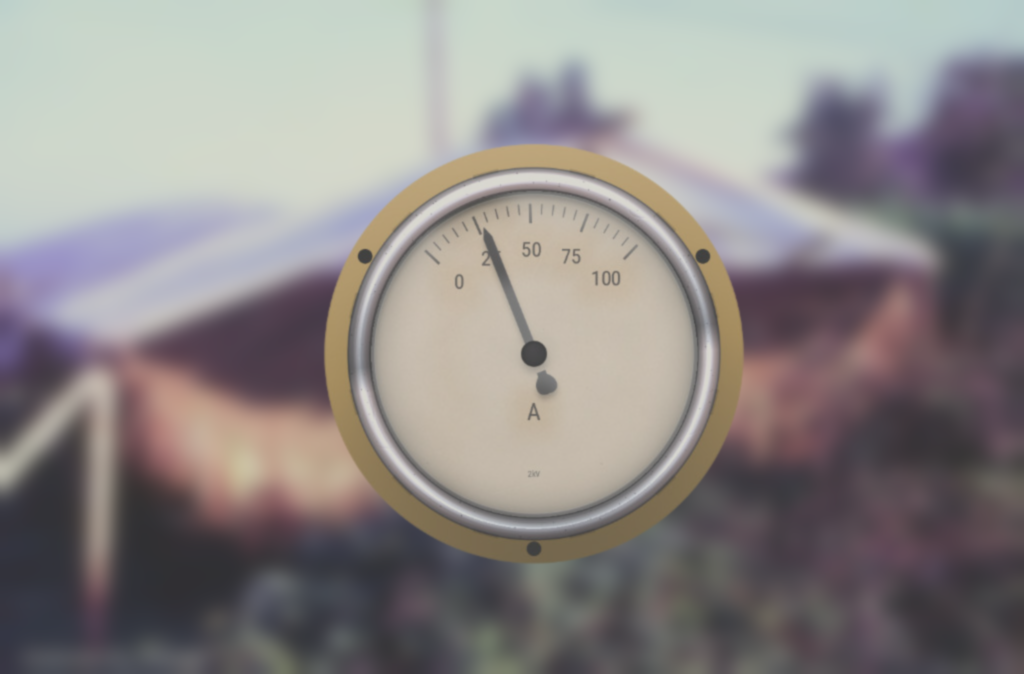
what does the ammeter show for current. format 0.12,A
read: 27.5,A
